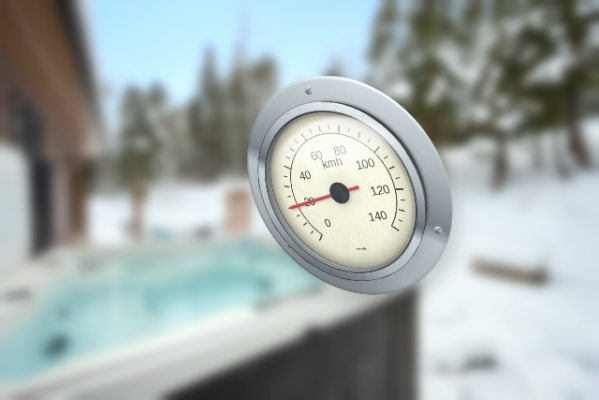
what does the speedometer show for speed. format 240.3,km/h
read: 20,km/h
